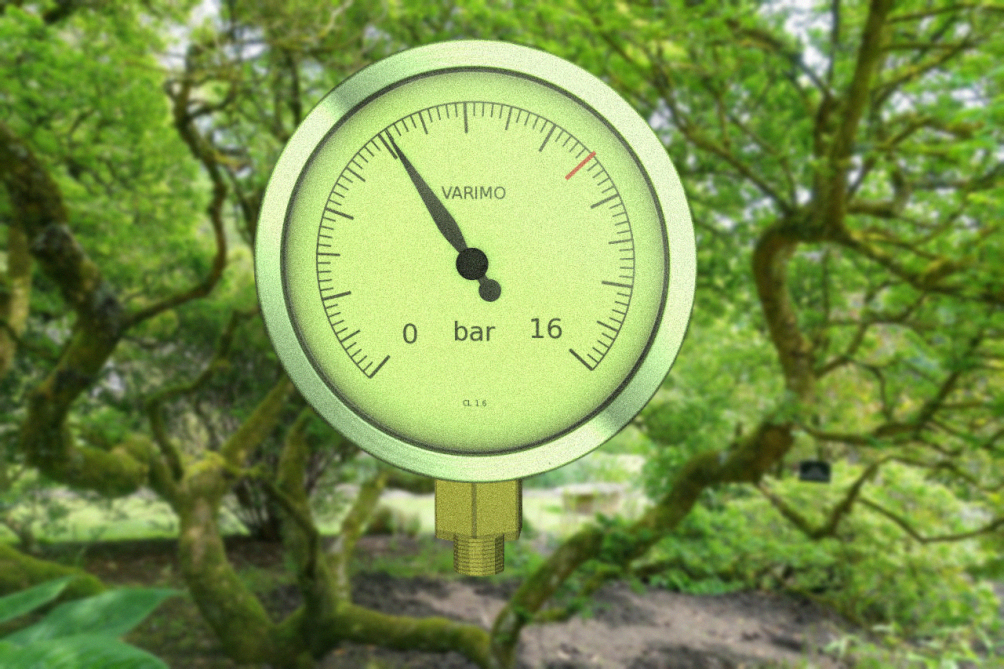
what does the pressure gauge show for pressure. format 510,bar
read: 6.2,bar
